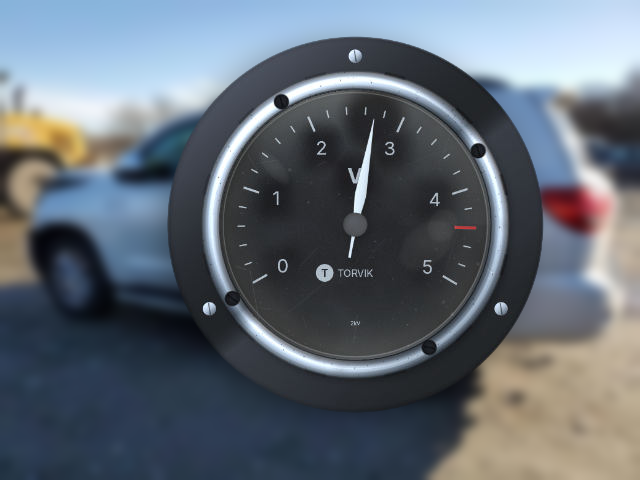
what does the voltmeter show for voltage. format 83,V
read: 2.7,V
